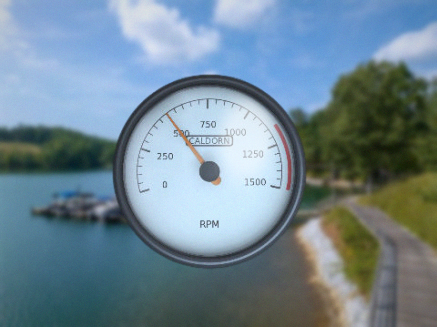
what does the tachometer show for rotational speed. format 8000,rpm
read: 500,rpm
